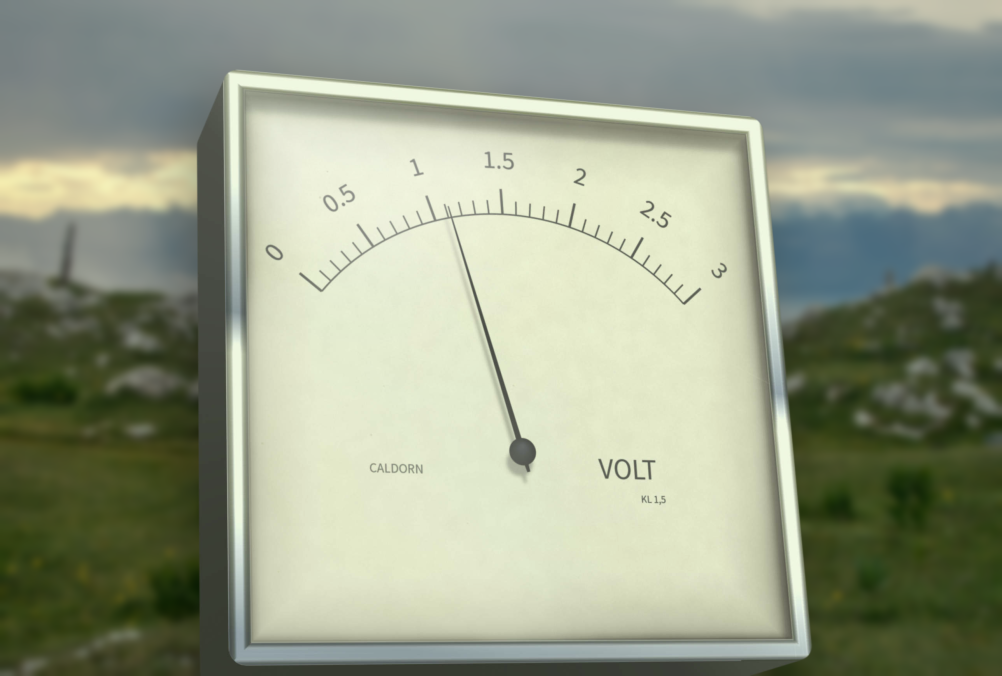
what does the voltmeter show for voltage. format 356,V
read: 1.1,V
